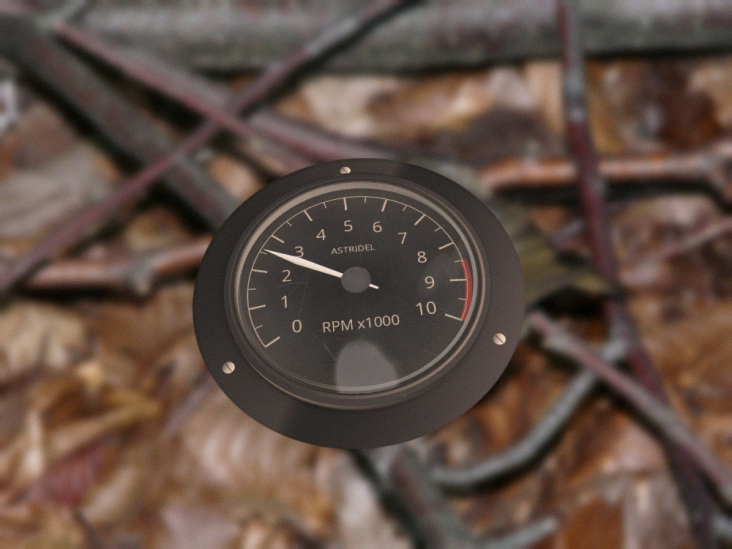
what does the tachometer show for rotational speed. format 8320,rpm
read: 2500,rpm
